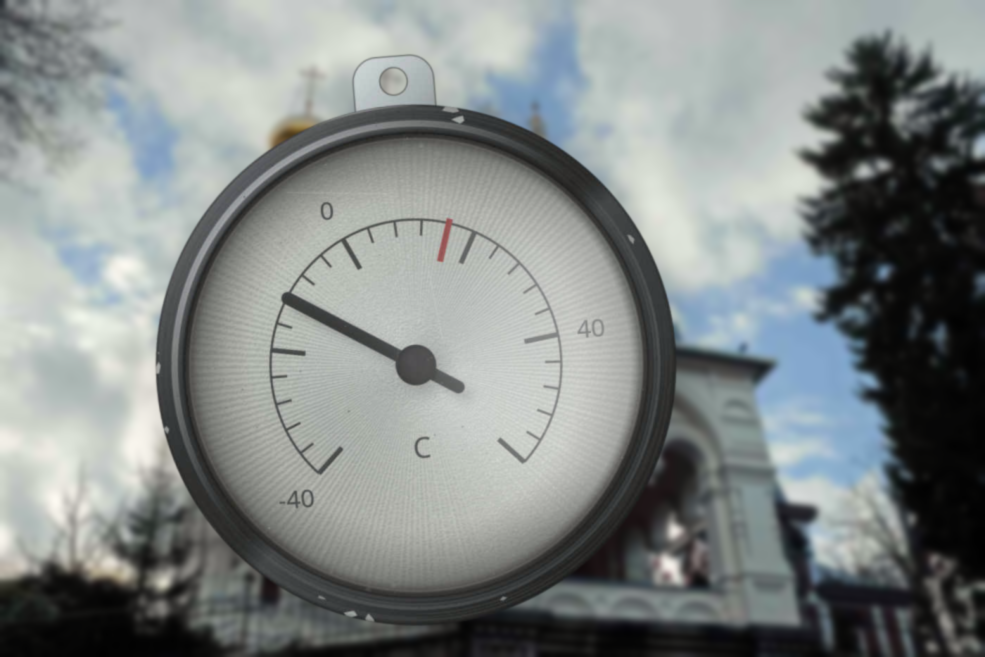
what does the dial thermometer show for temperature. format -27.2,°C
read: -12,°C
